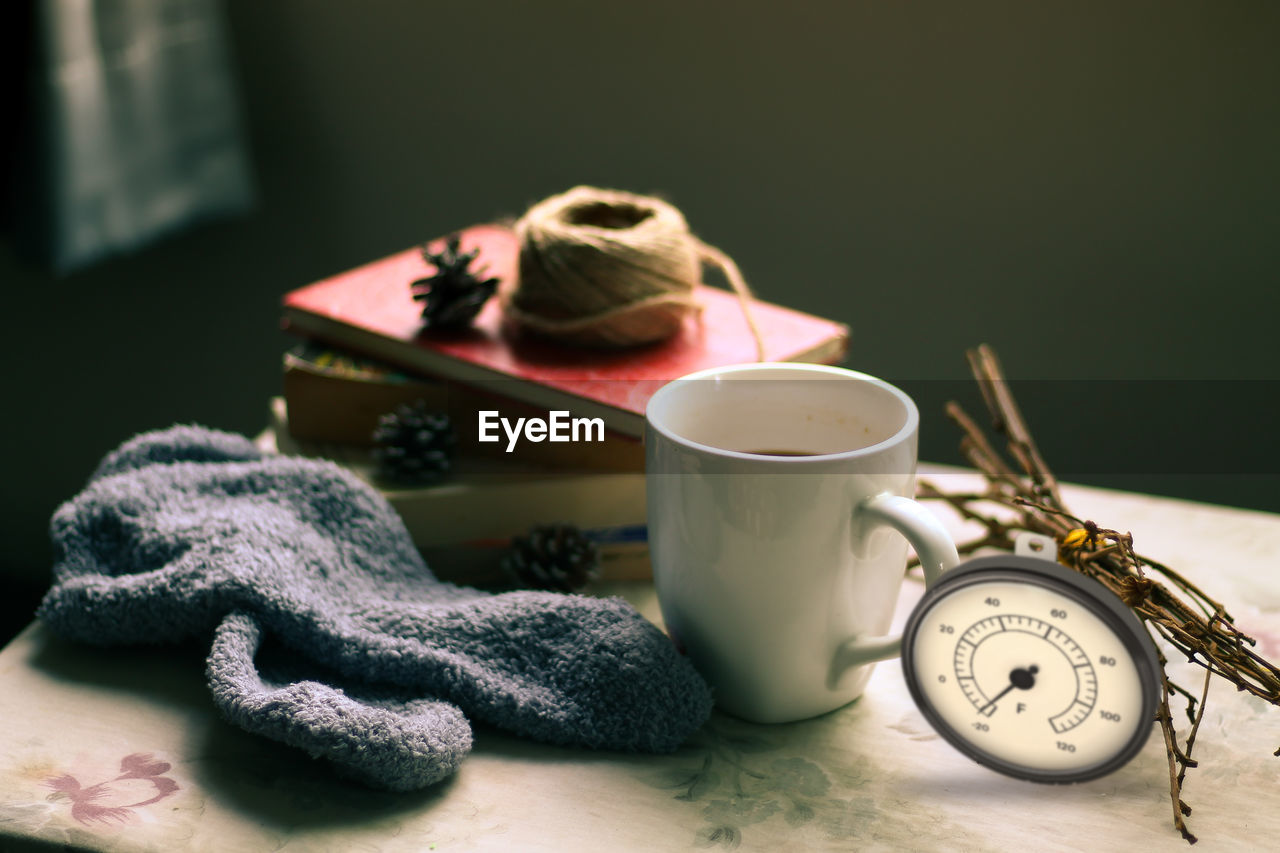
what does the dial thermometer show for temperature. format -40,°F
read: -16,°F
